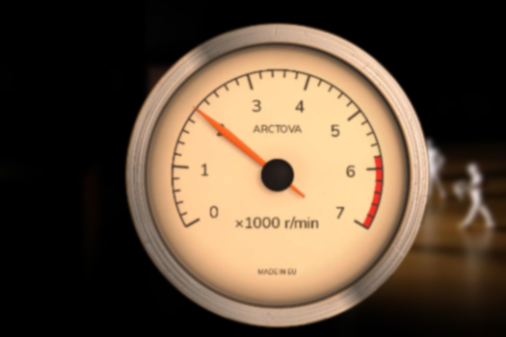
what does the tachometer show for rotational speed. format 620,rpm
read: 2000,rpm
